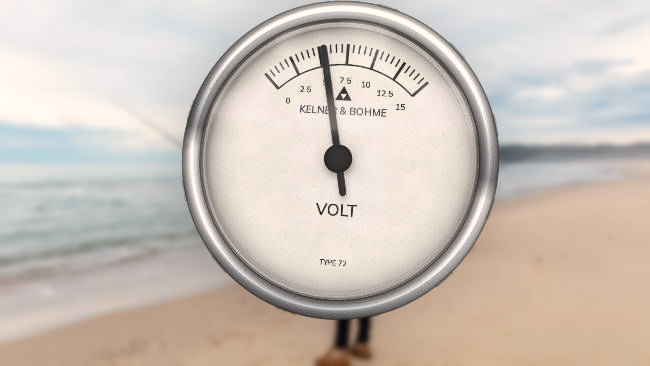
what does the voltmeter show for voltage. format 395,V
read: 5.5,V
